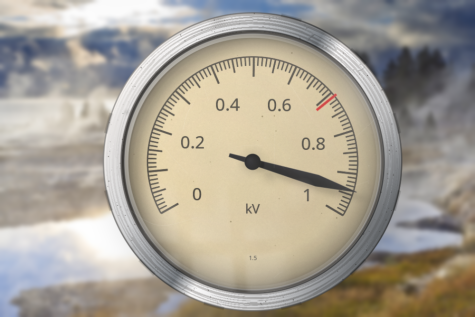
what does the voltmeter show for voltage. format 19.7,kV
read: 0.94,kV
